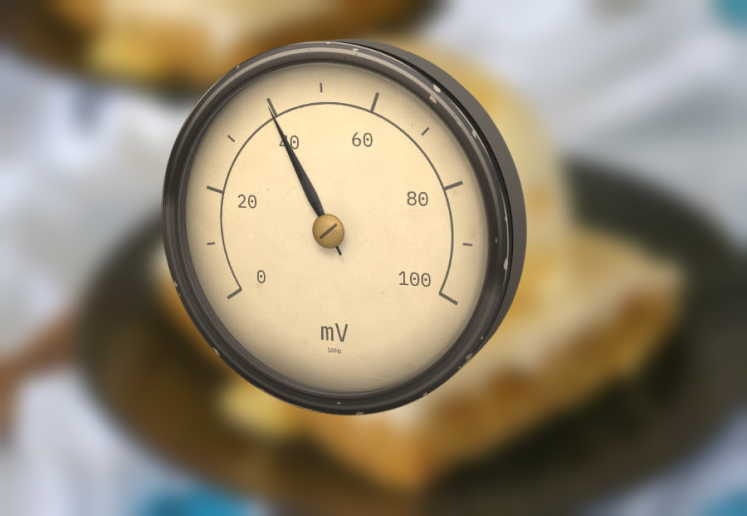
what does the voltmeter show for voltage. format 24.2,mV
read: 40,mV
